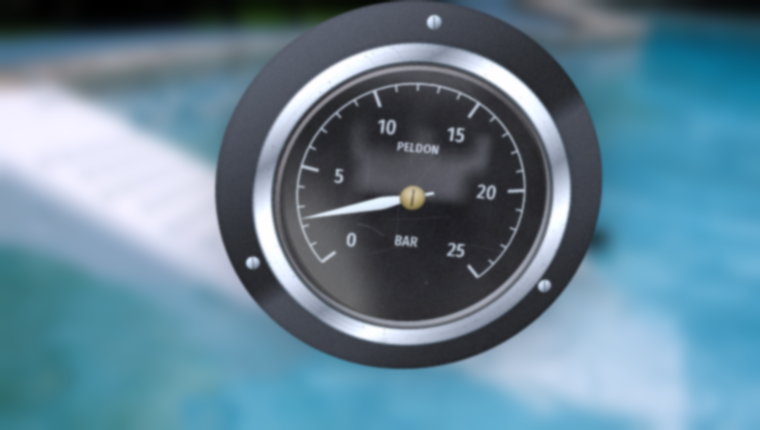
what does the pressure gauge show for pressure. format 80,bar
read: 2.5,bar
